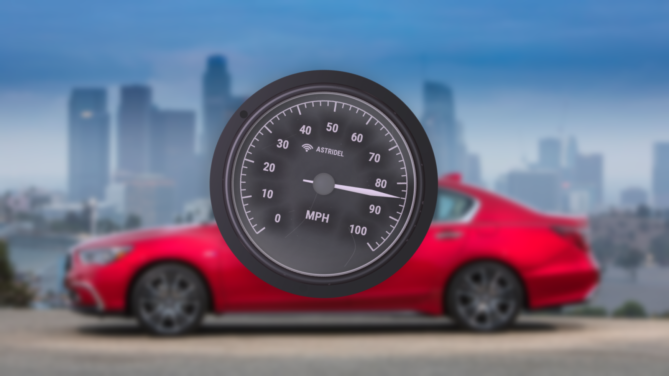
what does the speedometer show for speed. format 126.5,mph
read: 84,mph
